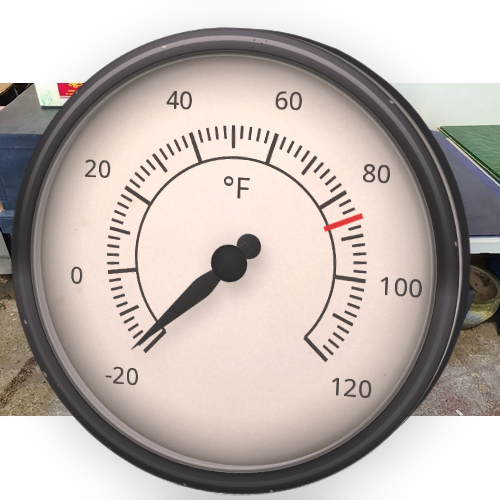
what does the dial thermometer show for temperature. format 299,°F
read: -18,°F
